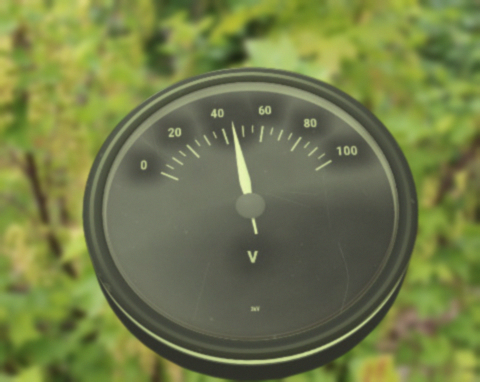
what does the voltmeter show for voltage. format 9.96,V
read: 45,V
